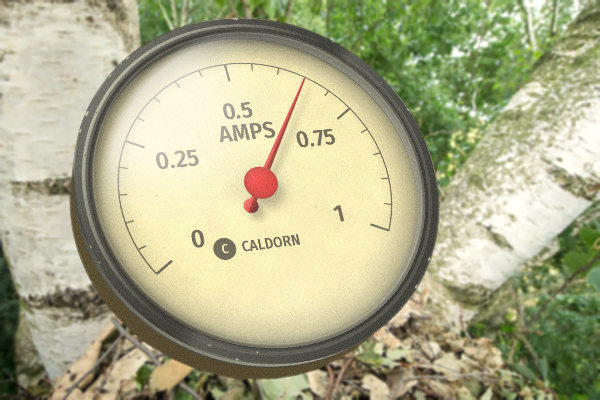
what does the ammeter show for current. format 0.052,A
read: 0.65,A
